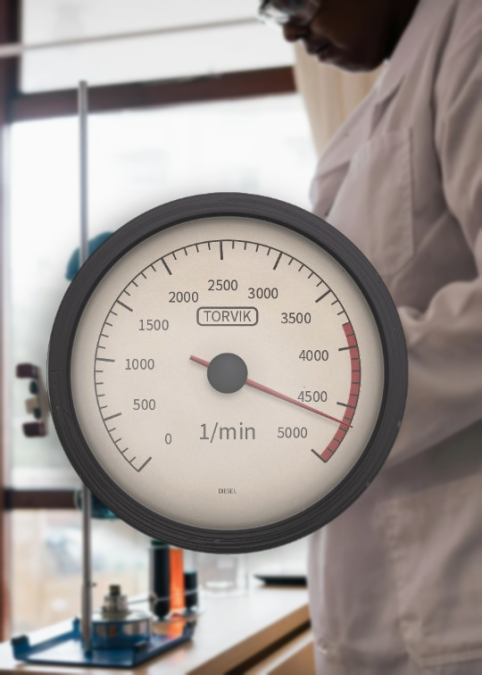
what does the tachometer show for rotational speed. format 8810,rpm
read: 4650,rpm
